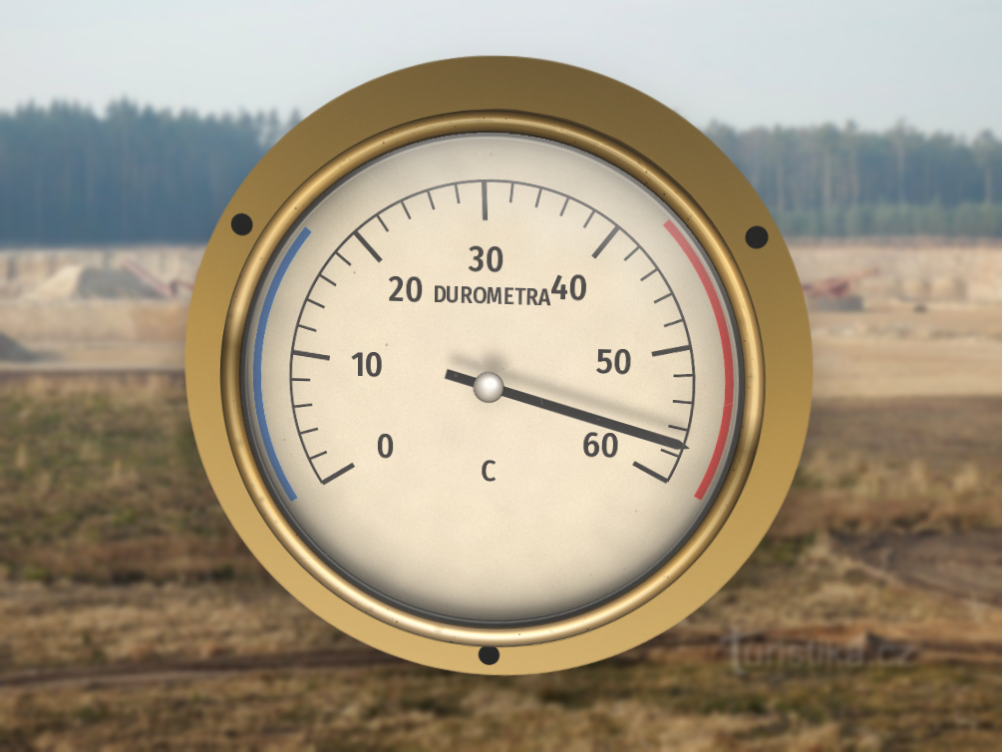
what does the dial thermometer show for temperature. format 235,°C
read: 57,°C
